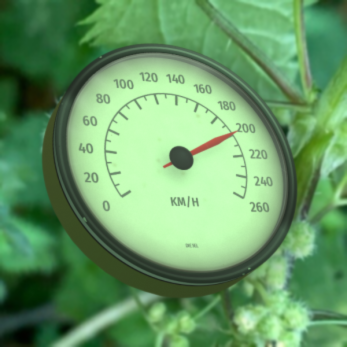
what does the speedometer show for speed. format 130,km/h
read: 200,km/h
